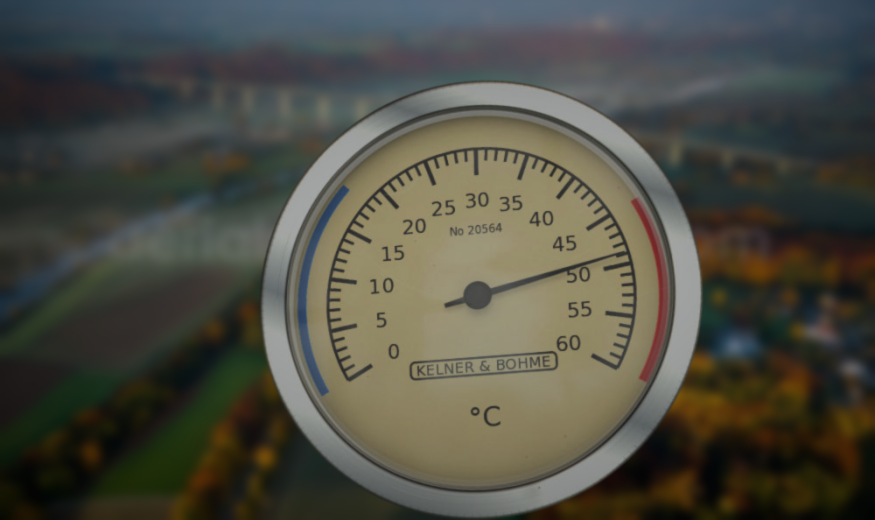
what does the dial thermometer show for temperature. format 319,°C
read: 49,°C
